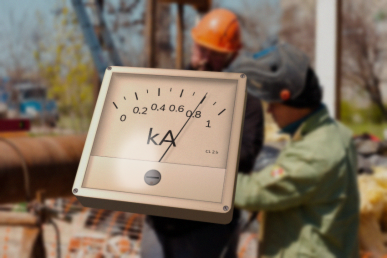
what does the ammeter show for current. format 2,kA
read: 0.8,kA
